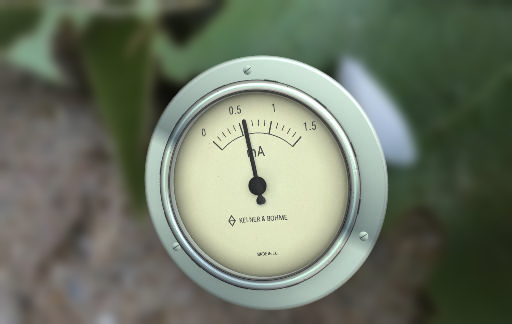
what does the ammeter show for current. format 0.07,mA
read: 0.6,mA
